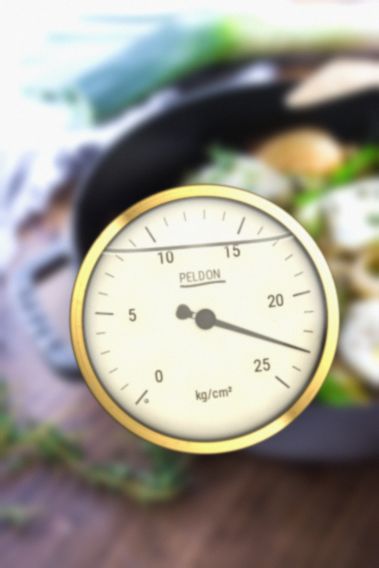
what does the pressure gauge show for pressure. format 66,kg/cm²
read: 23,kg/cm²
